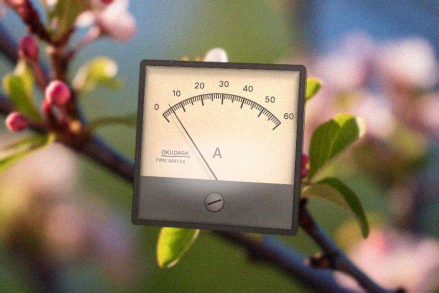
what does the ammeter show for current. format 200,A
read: 5,A
